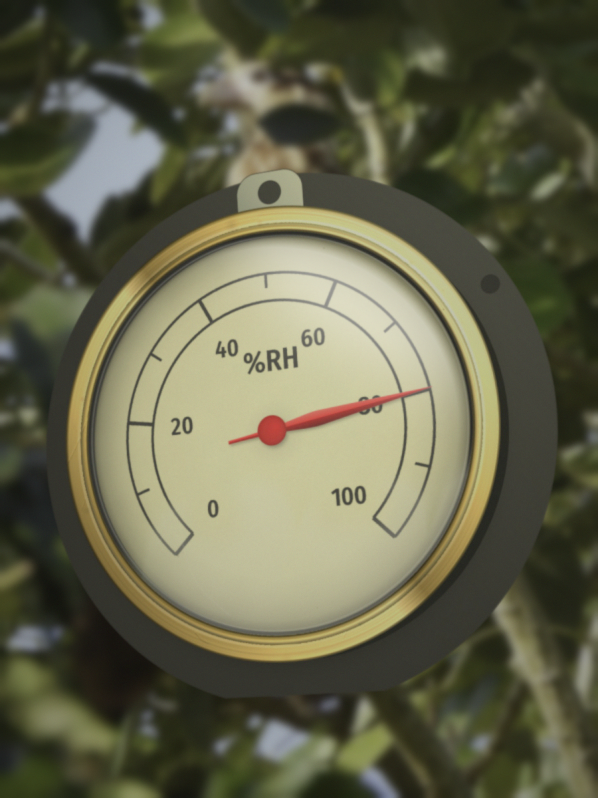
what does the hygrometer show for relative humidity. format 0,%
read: 80,%
